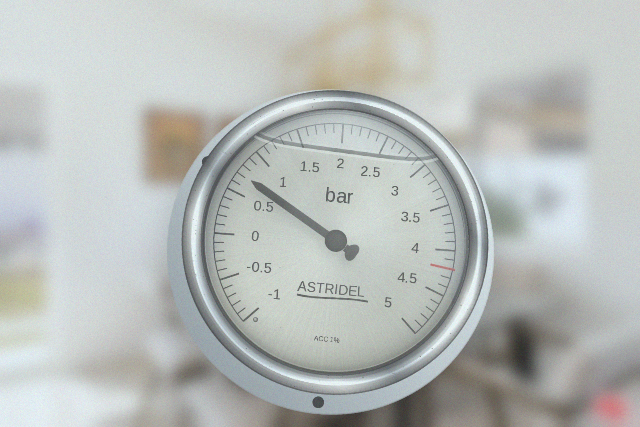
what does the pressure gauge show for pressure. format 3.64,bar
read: 0.7,bar
